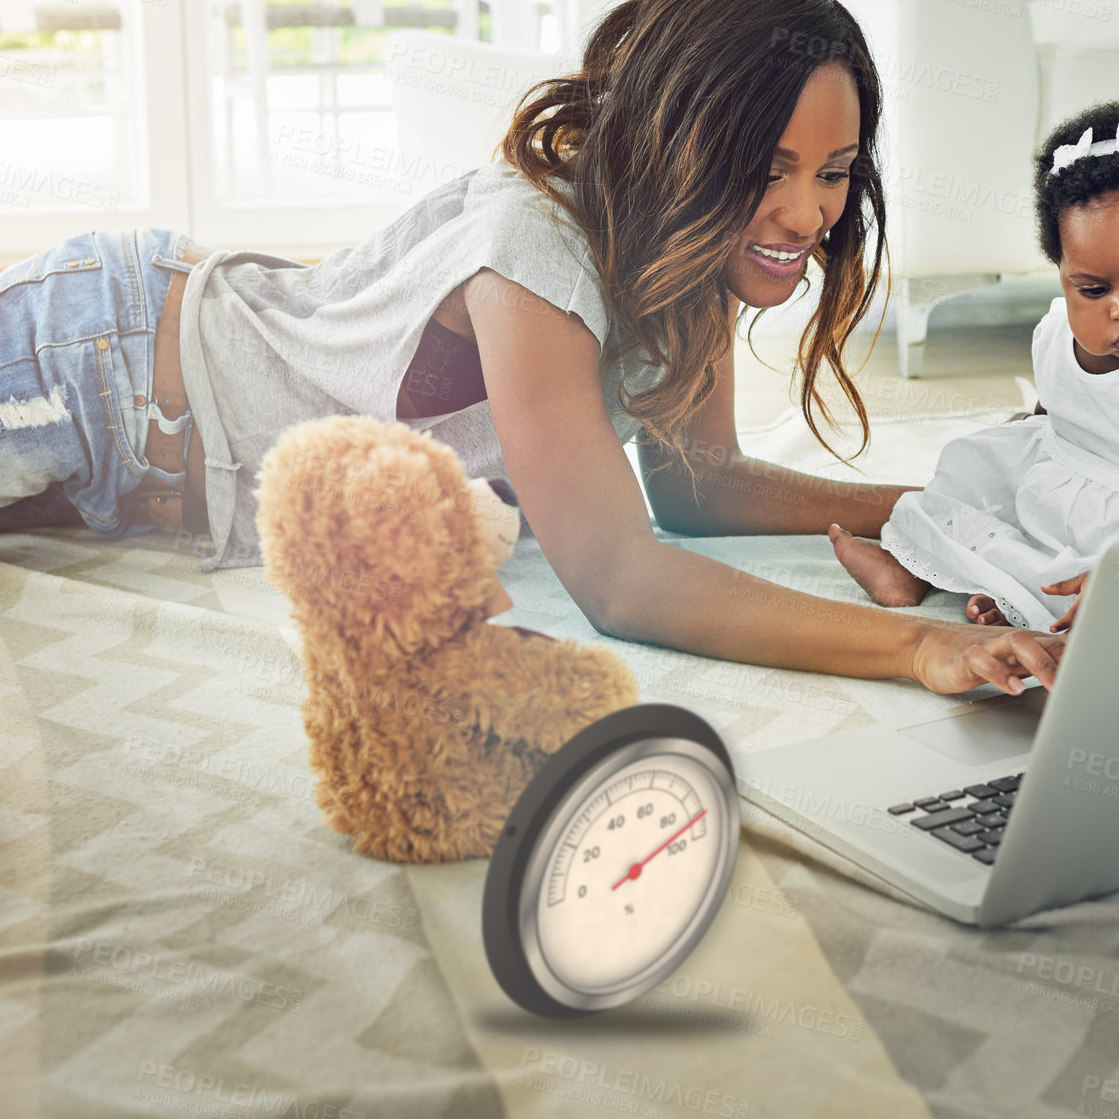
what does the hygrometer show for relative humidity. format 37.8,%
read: 90,%
